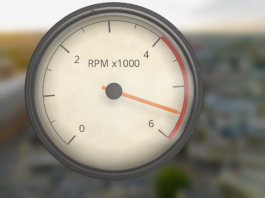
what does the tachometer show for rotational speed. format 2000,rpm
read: 5500,rpm
